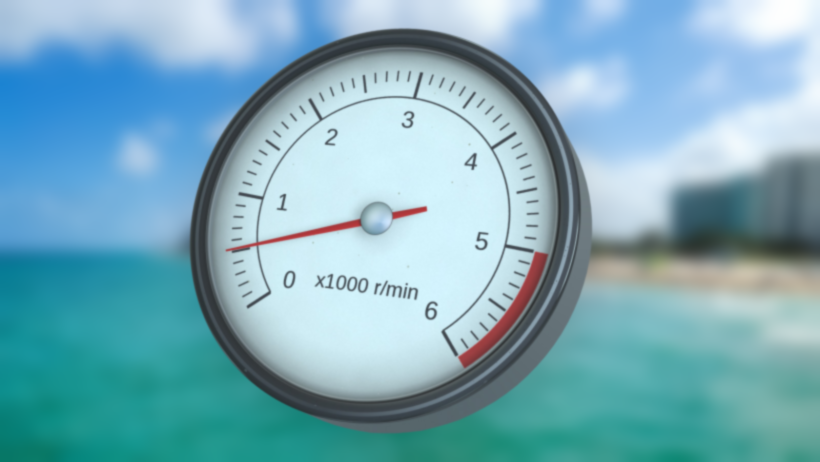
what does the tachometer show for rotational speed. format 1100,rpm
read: 500,rpm
